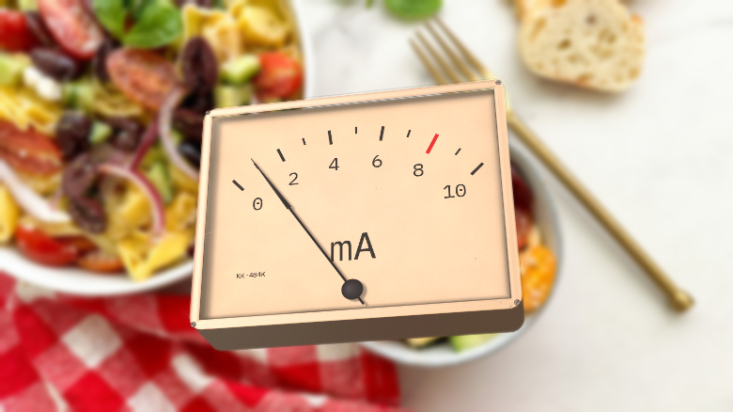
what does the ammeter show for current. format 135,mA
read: 1,mA
